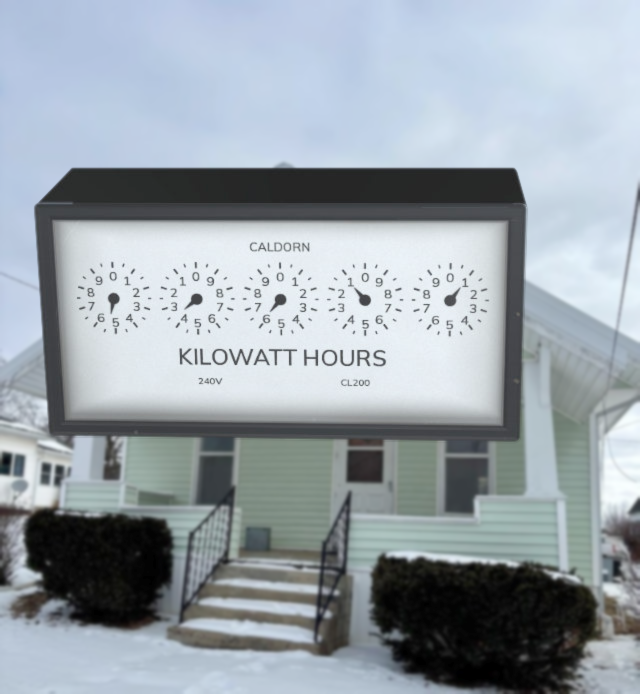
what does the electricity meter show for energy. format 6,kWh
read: 53611,kWh
